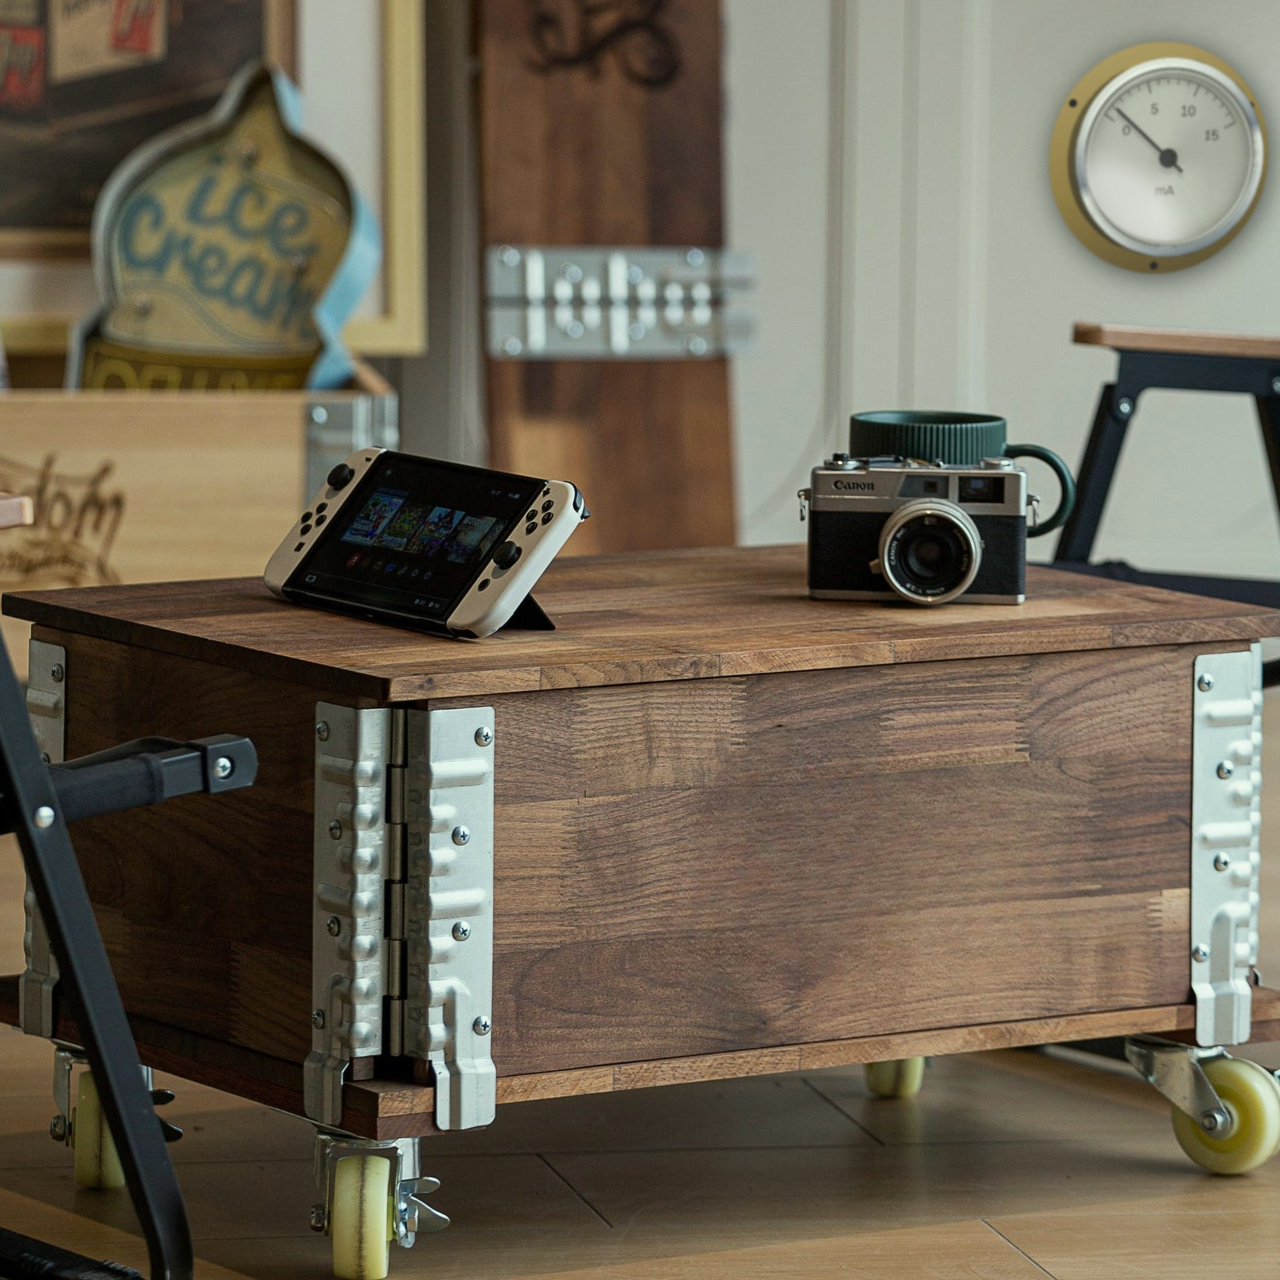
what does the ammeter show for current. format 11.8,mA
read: 1,mA
